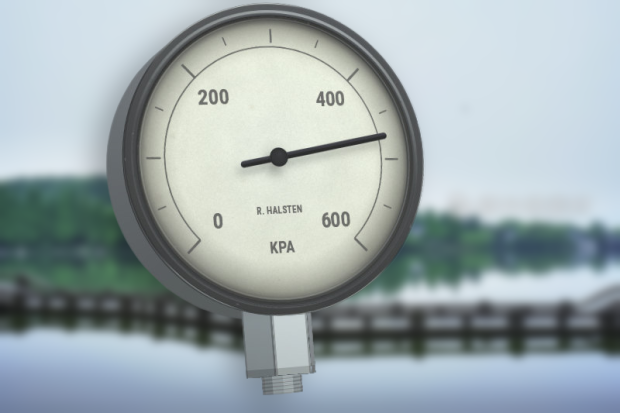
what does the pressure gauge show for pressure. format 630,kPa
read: 475,kPa
